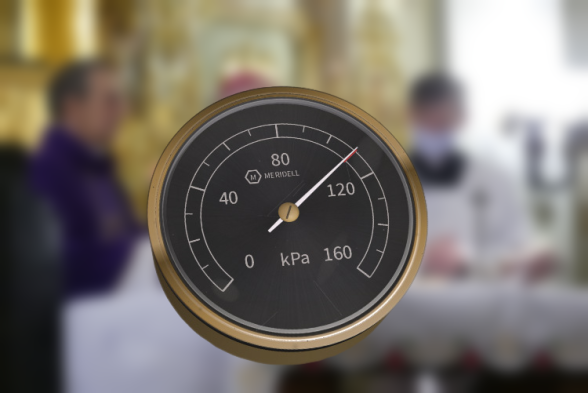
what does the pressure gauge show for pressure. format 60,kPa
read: 110,kPa
